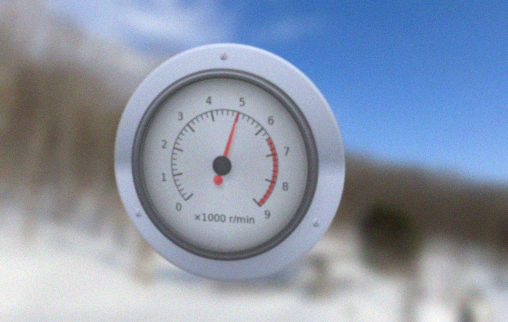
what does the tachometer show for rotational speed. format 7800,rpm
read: 5000,rpm
